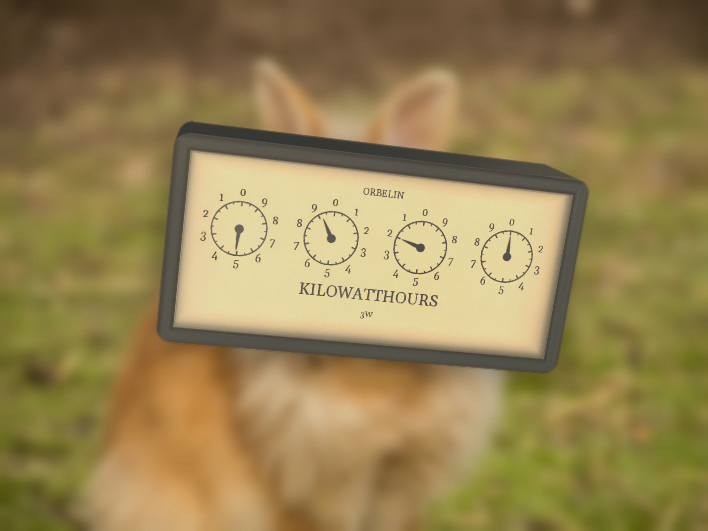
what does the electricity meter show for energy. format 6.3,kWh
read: 4920,kWh
